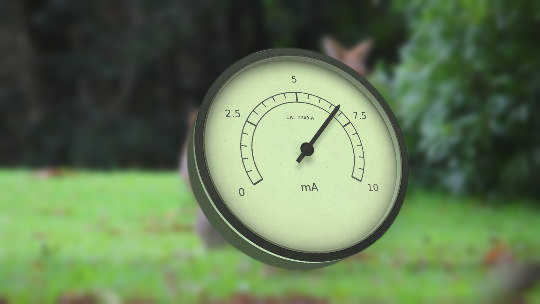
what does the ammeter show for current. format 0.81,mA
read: 6.75,mA
